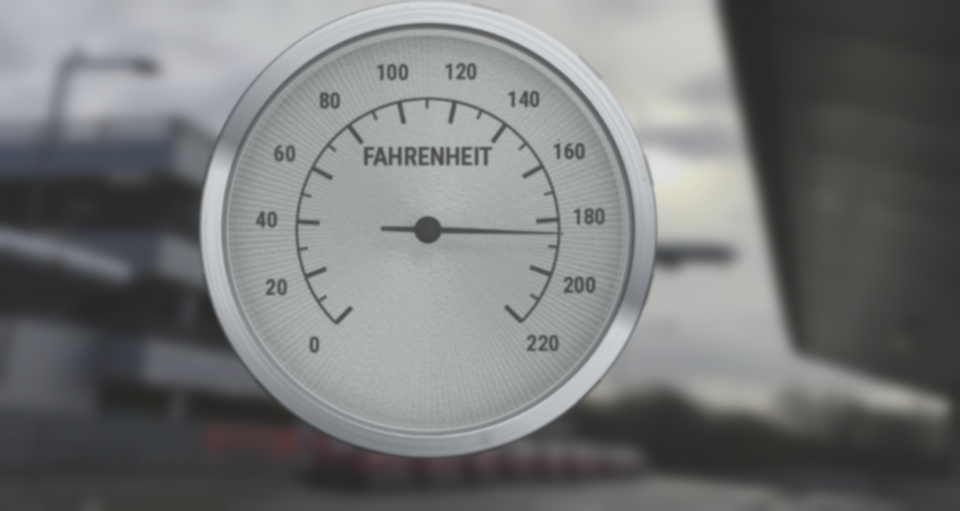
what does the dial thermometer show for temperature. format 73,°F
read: 185,°F
